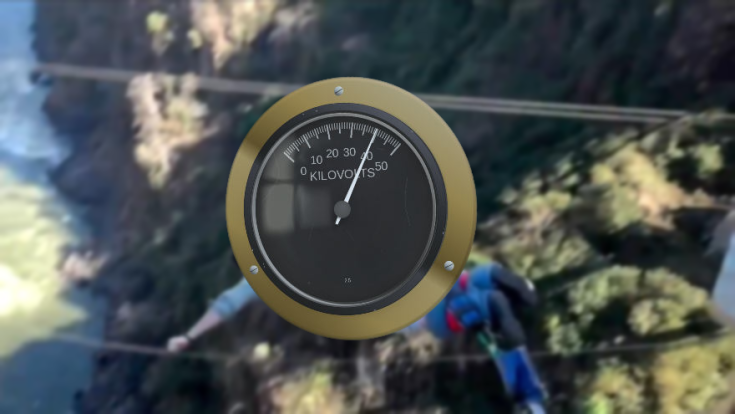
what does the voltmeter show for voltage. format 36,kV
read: 40,kV
